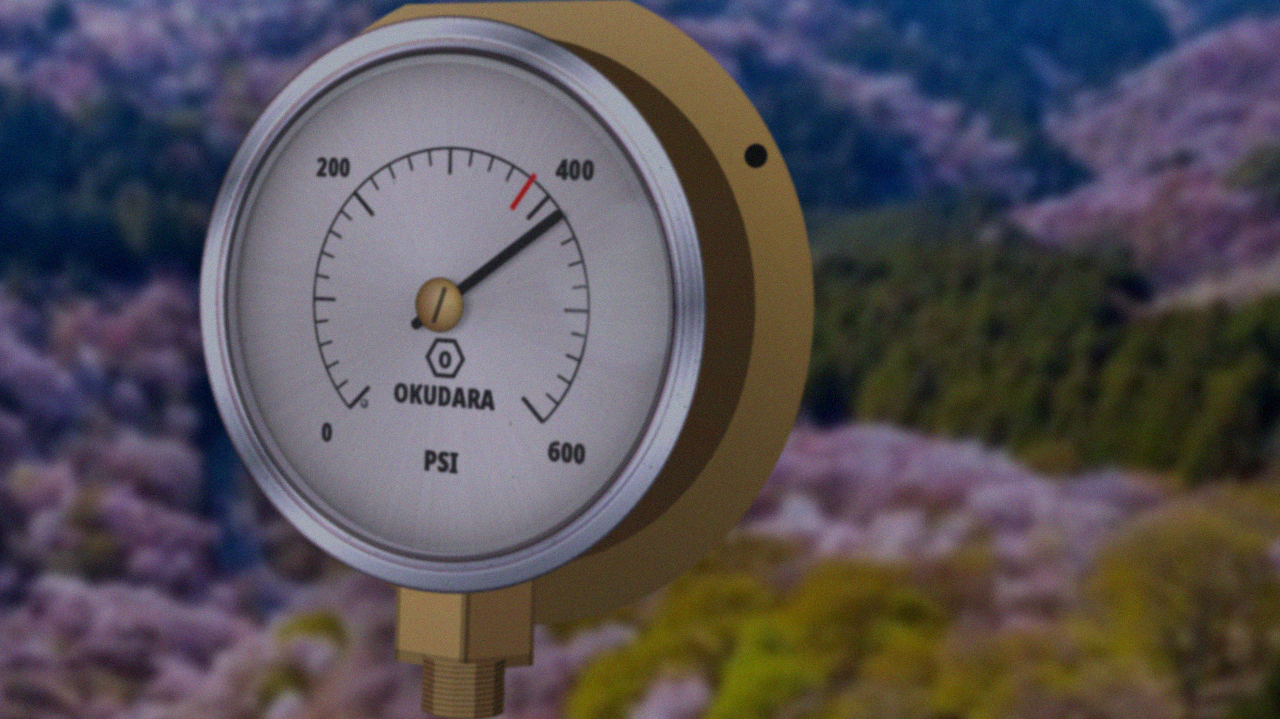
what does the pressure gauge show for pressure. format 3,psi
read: 420,psi
